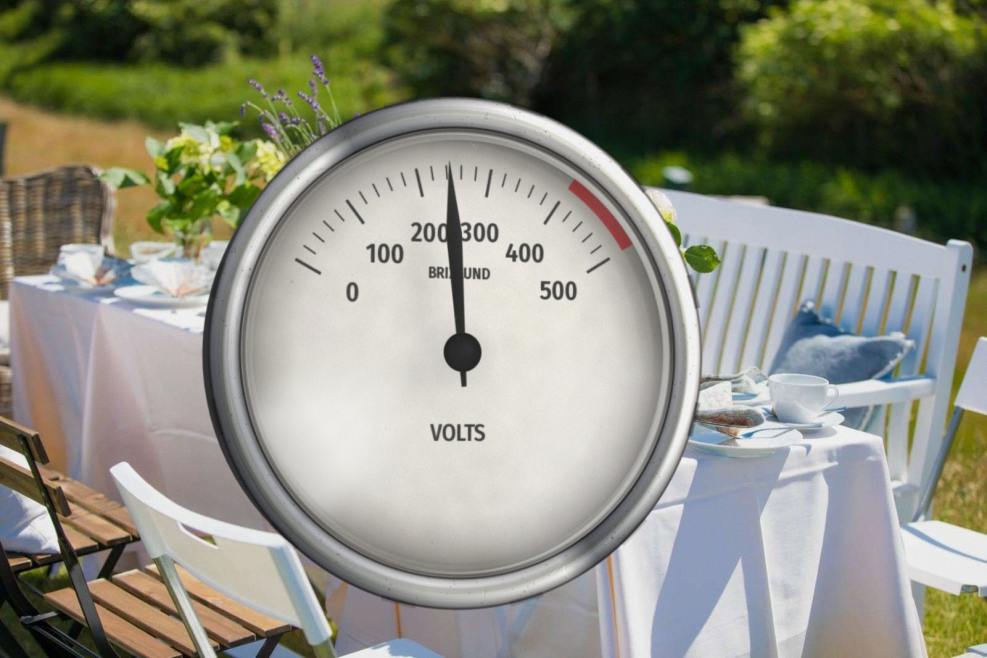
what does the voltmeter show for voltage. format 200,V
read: 240,V
